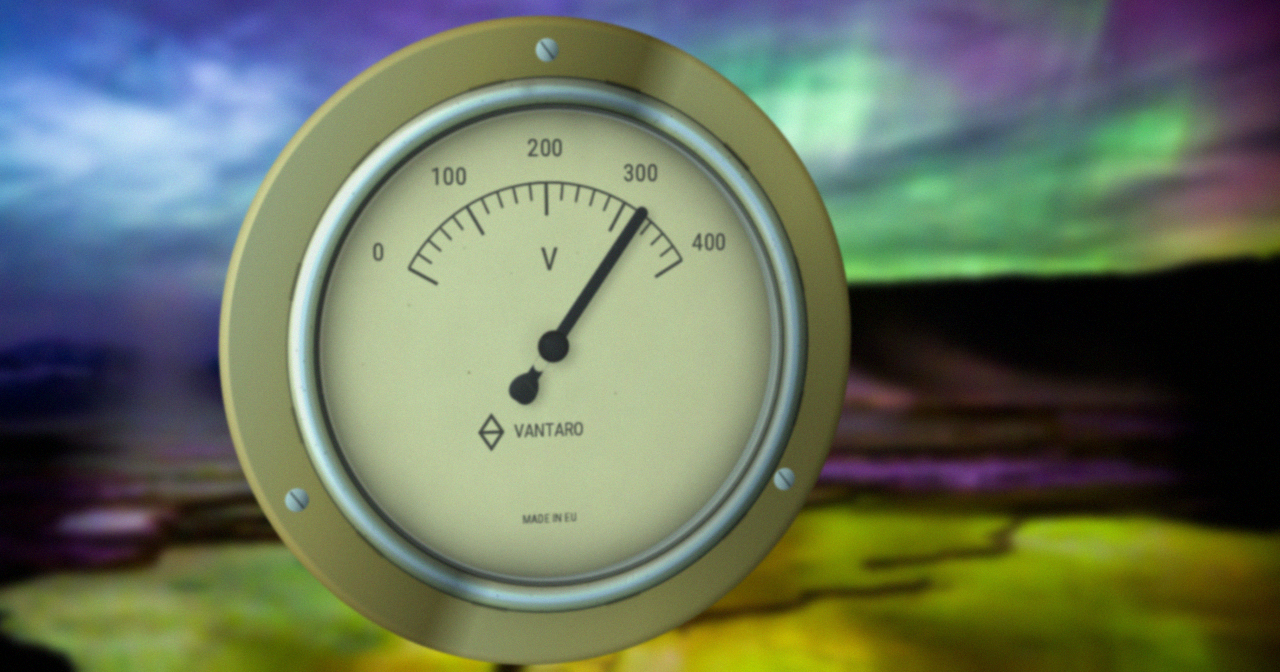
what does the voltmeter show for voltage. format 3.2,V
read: 320,V
